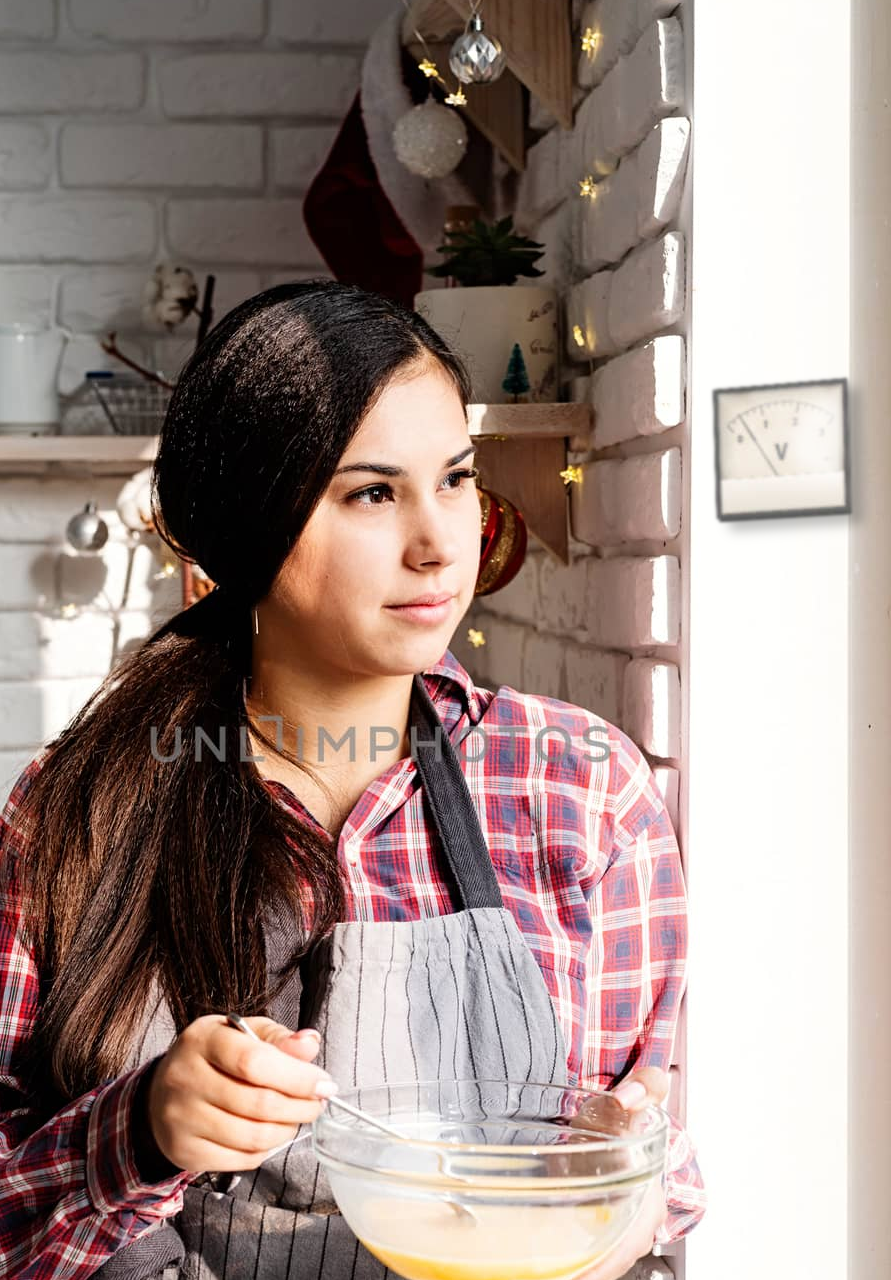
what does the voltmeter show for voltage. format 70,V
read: 0.4,V
